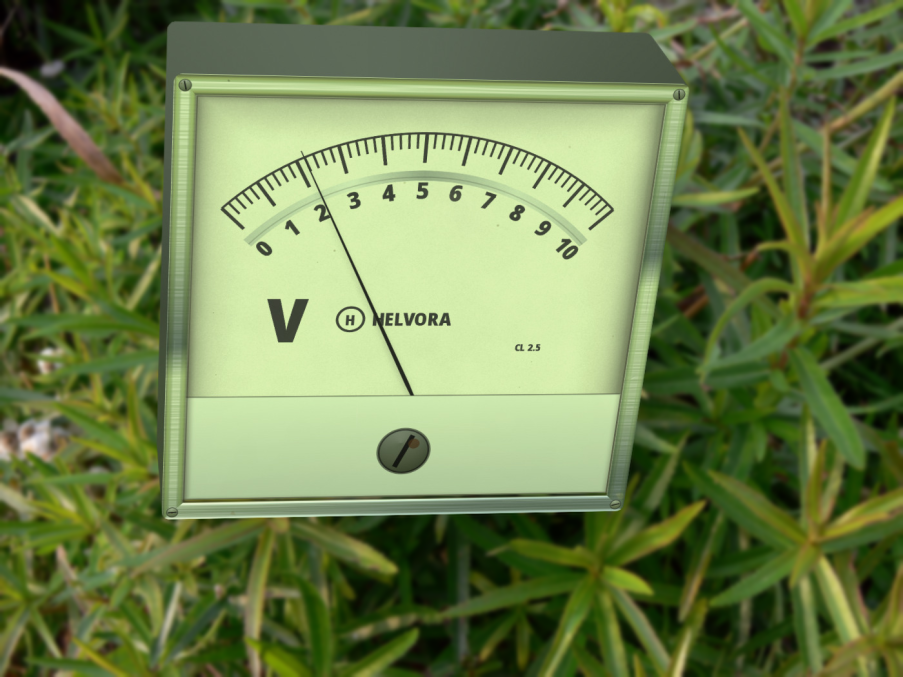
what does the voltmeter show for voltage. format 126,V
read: 2.2,V
